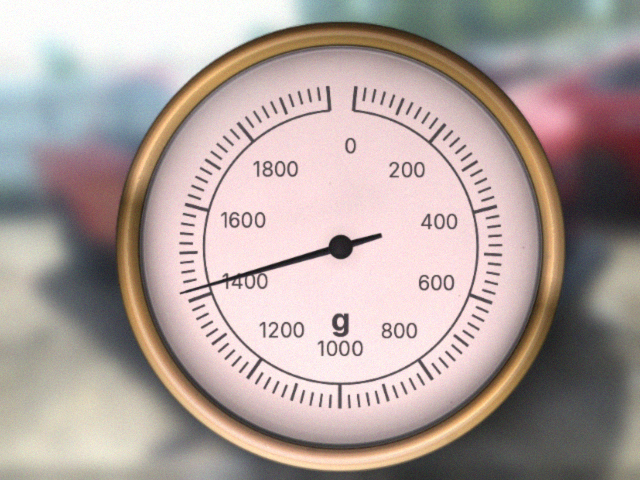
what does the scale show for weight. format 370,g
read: 1420,g
